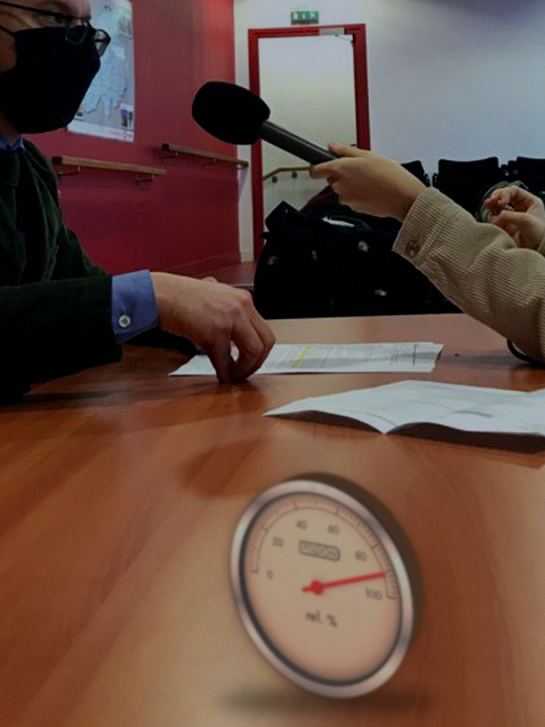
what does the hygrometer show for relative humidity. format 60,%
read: 90,%
